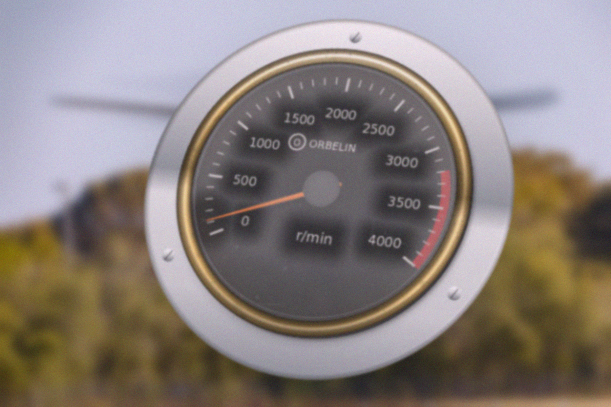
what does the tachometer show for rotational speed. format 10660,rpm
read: 100,rpm
